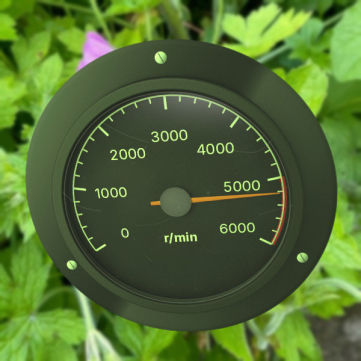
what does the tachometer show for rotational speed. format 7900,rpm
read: 5200,rpm
